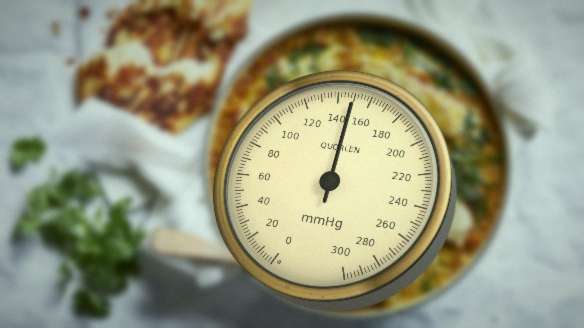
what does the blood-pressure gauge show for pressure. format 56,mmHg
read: 150,mmHg
